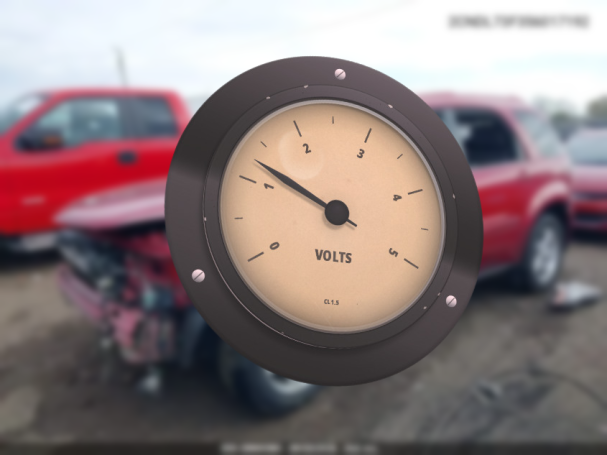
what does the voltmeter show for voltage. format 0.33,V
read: 1.25,V
